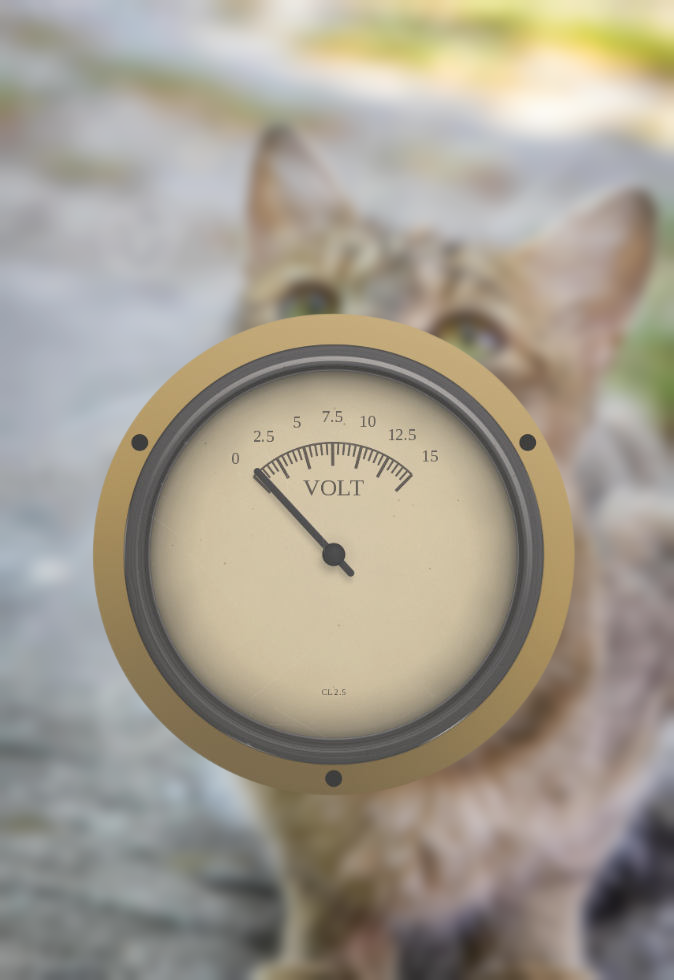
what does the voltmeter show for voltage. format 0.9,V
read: 0.5,V
